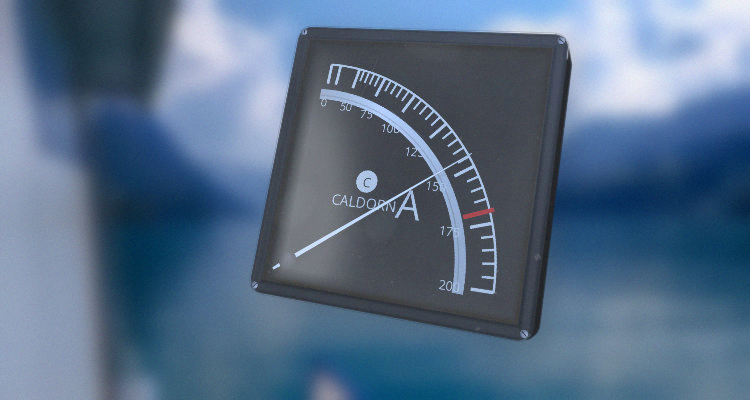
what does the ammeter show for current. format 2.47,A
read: 145,A
